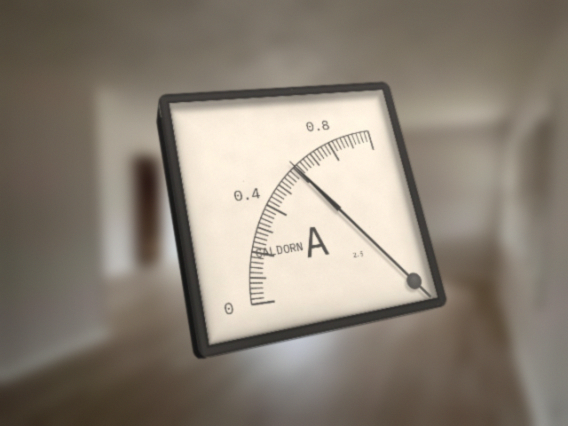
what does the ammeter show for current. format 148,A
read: 0.6,A
